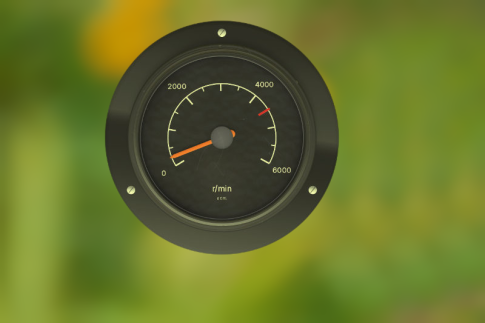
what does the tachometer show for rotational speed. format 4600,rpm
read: 250,rpm
